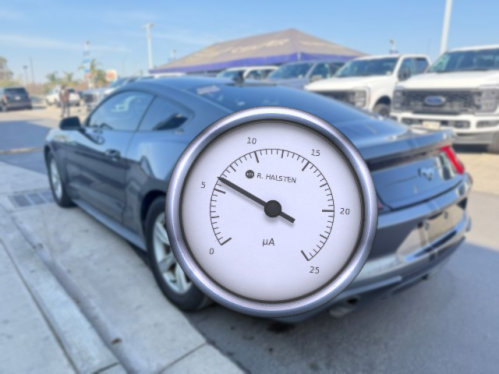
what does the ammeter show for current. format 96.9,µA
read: 6,µA
